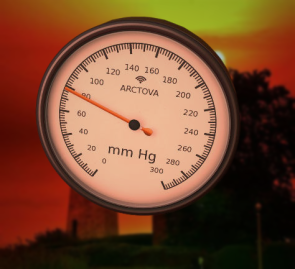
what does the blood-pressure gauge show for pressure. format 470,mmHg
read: 80,mmHg
